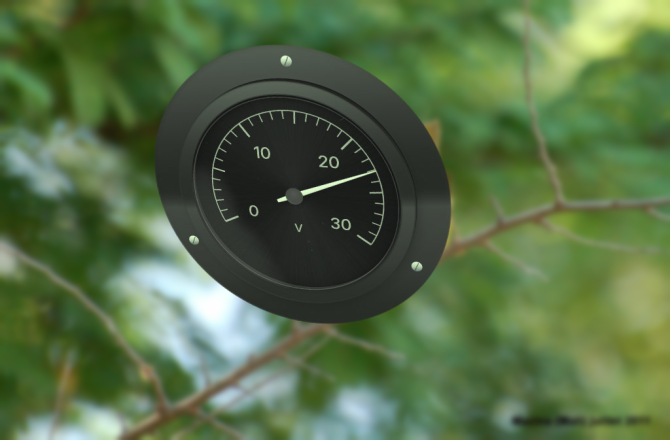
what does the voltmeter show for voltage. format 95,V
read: 23,V
